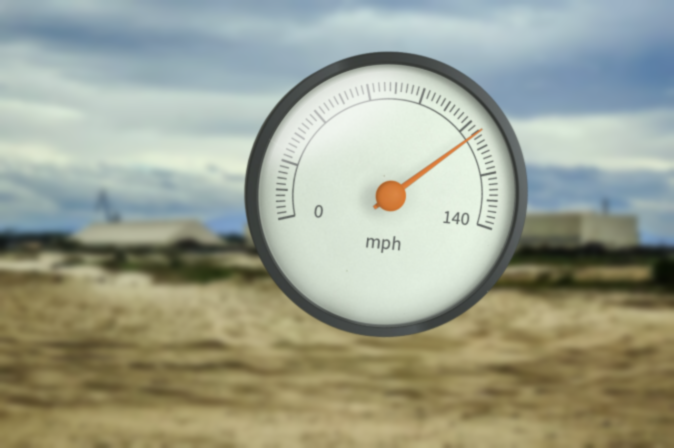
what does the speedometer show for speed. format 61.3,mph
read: 104,mph
